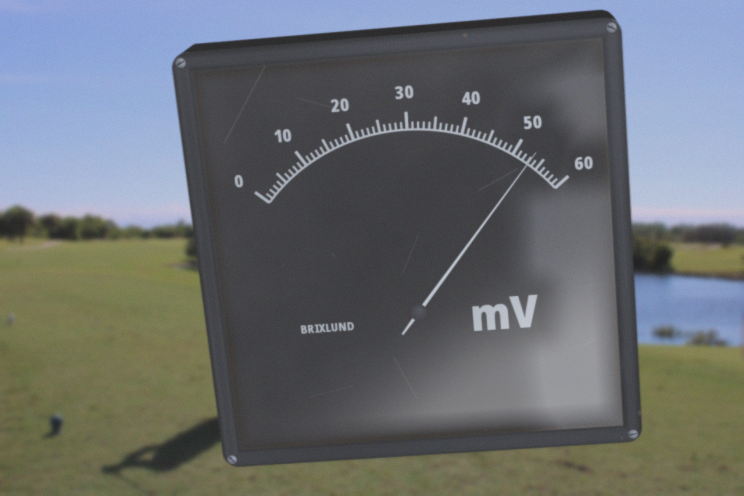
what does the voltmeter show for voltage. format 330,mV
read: 53,mV
